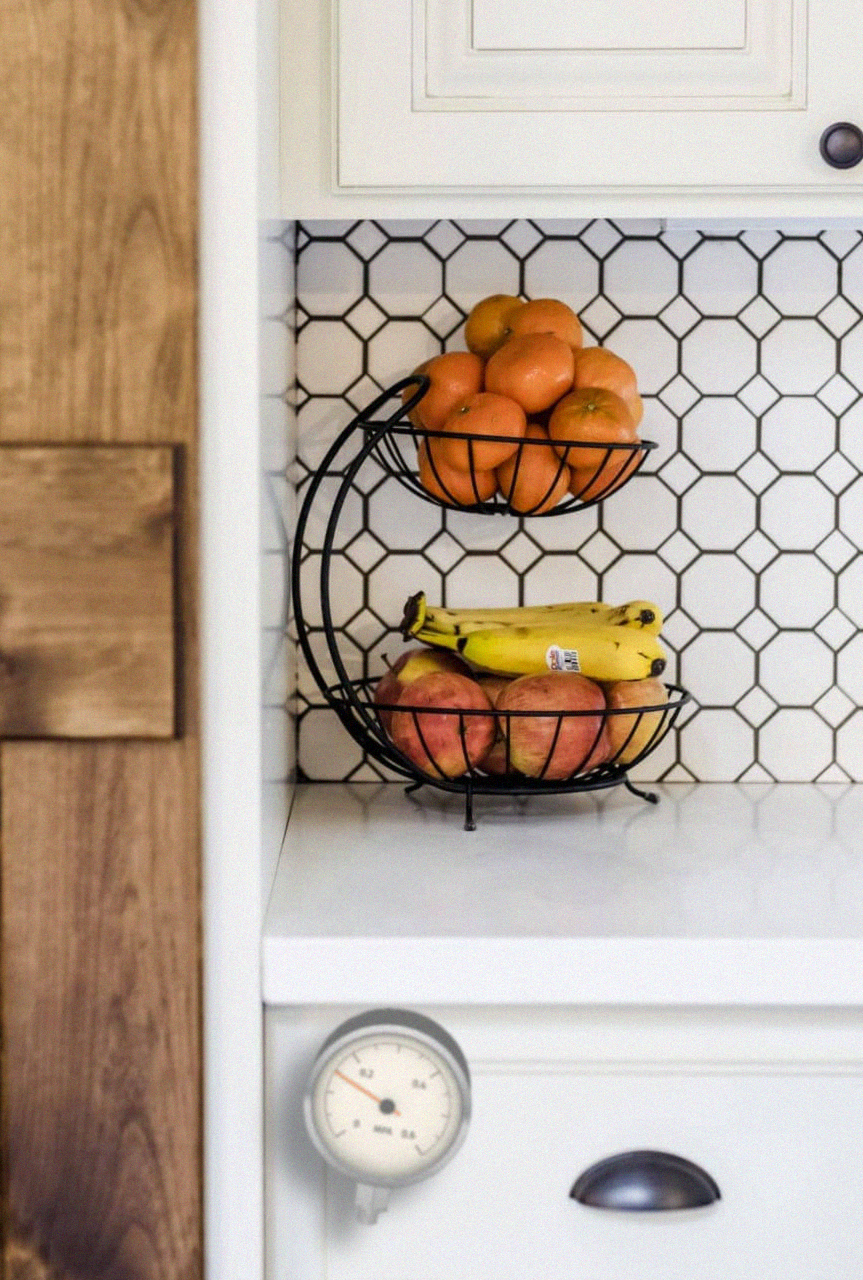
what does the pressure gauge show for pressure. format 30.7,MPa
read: 0.15,MPa
